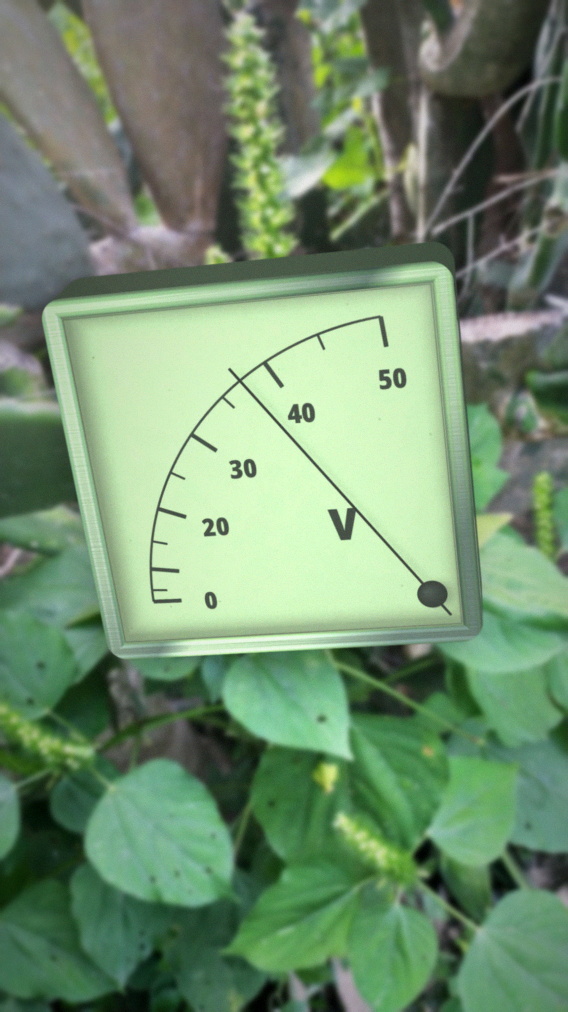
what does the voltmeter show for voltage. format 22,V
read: 37.5,V
